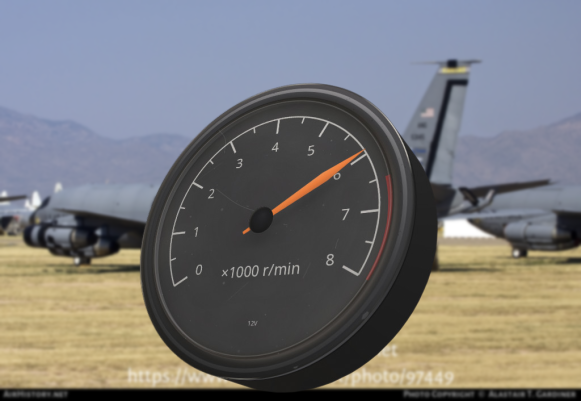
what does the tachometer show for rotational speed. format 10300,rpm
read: 6000,rpm
